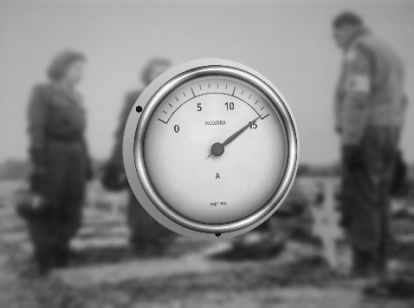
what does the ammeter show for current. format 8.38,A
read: 14.5,A
